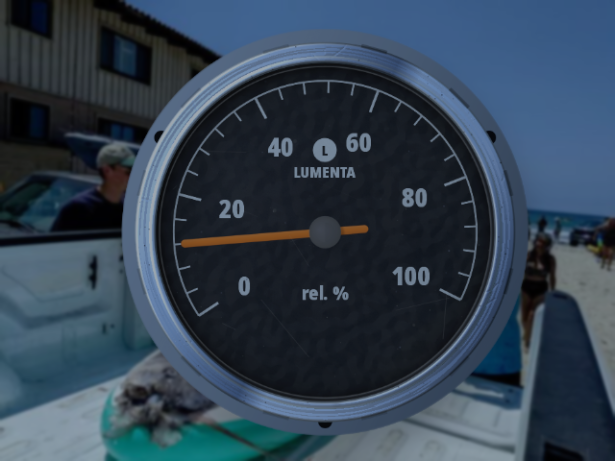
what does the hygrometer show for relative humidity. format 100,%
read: 12,%
